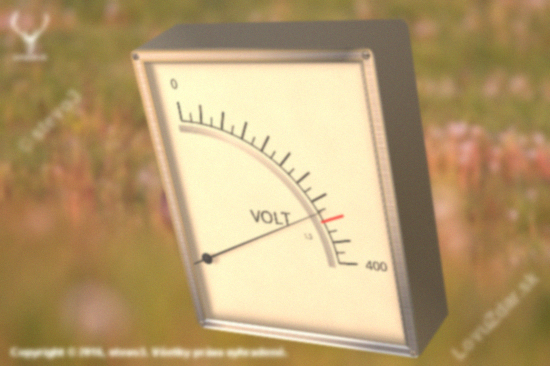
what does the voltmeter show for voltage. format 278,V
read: 300,V
